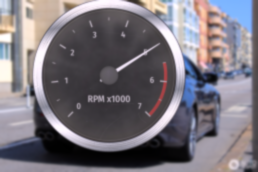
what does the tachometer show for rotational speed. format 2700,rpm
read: 5000,rpm
